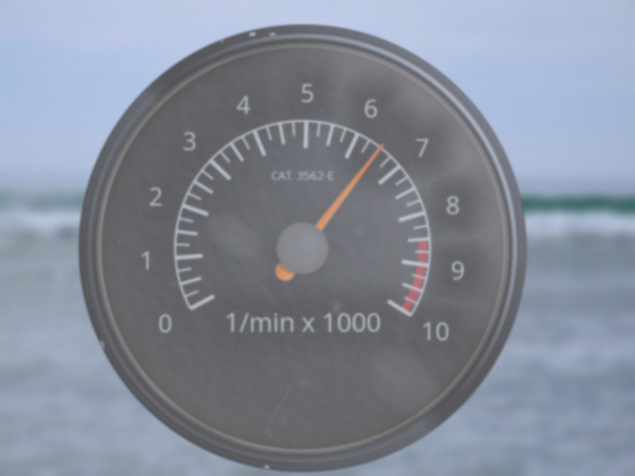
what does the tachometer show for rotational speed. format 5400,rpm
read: 6500,rpm
